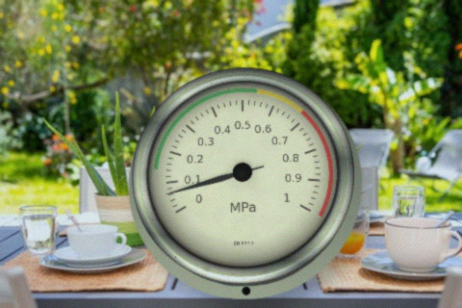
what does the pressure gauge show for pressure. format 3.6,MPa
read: 0.06,MPa
